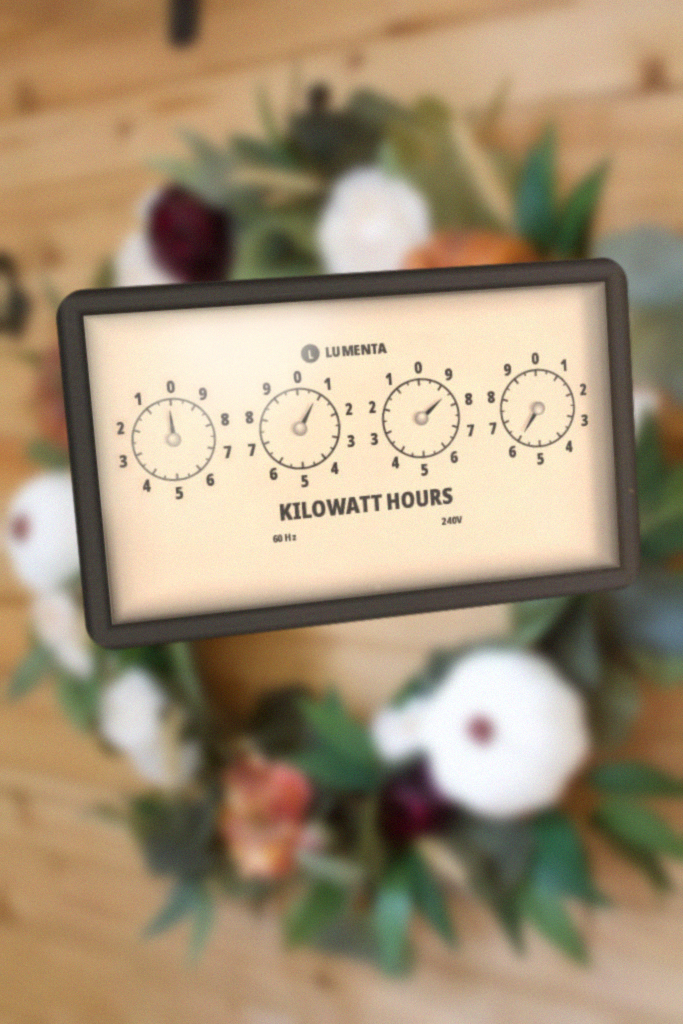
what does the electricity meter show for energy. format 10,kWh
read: 86,kWh
